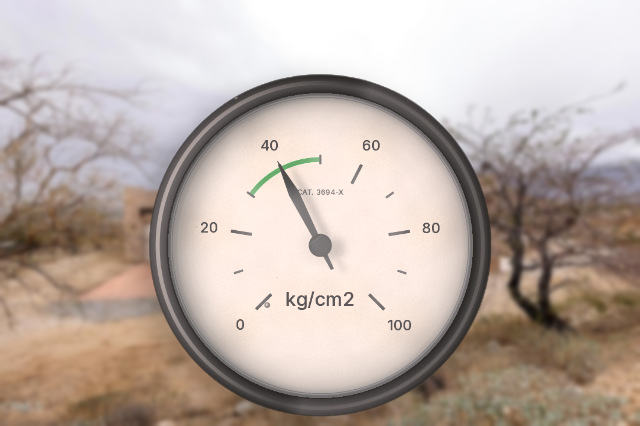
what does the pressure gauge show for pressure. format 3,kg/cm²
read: 40,kg/cm²
